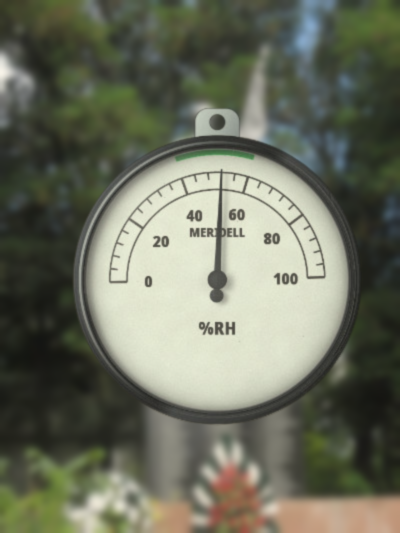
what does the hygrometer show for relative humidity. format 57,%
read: 52,%
